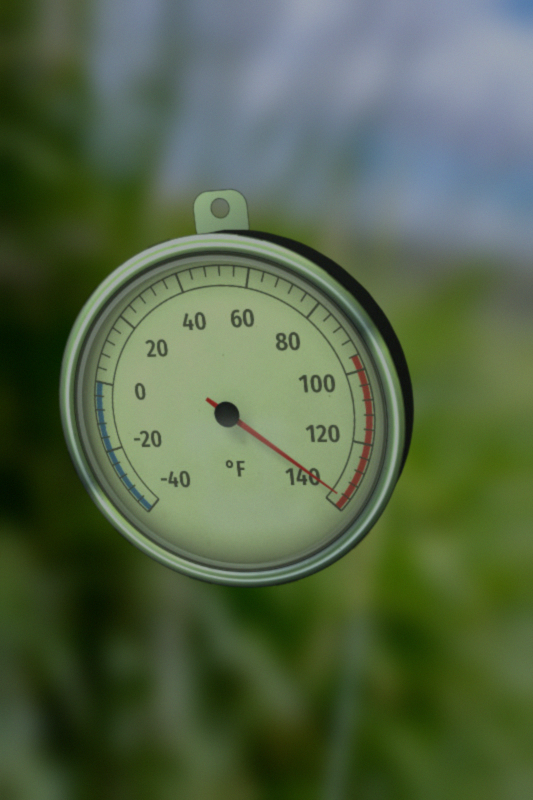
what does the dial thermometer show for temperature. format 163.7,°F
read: 136,°F
